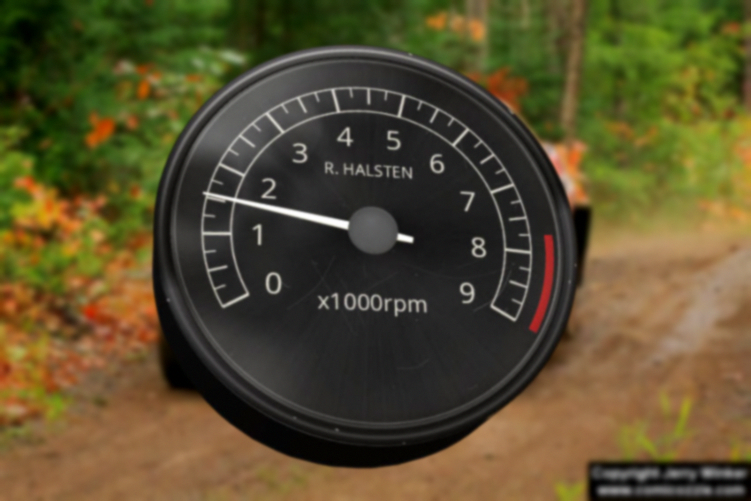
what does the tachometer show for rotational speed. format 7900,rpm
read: 1500,rpm
